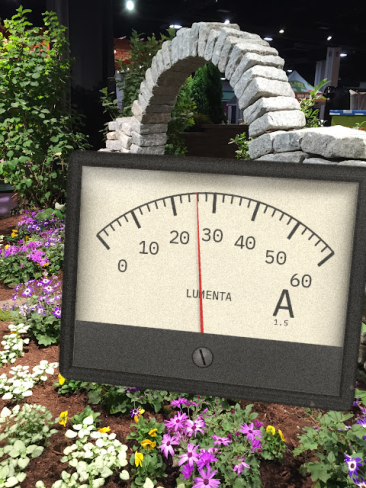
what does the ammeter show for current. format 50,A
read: 26,A
